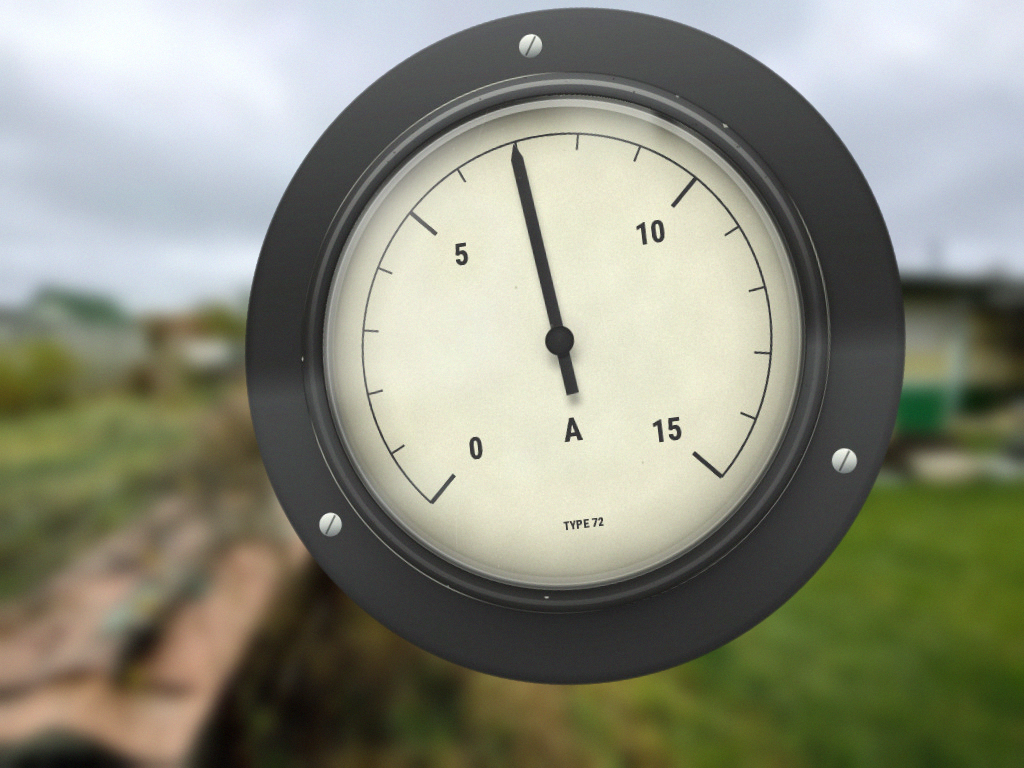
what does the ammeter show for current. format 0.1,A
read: 7,A
